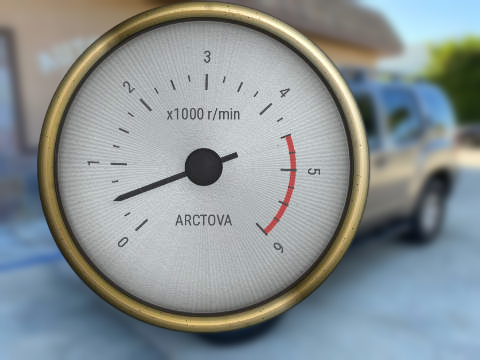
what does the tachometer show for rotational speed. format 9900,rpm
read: 500,rpm
